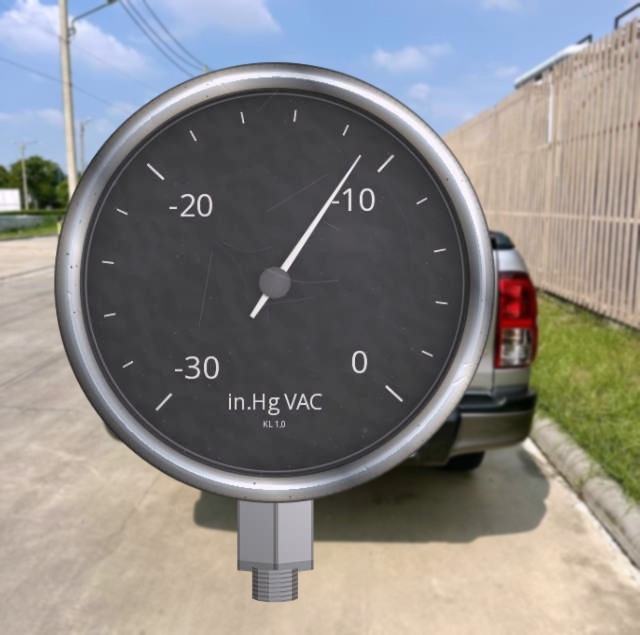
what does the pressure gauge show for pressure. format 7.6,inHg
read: -11,inHg
